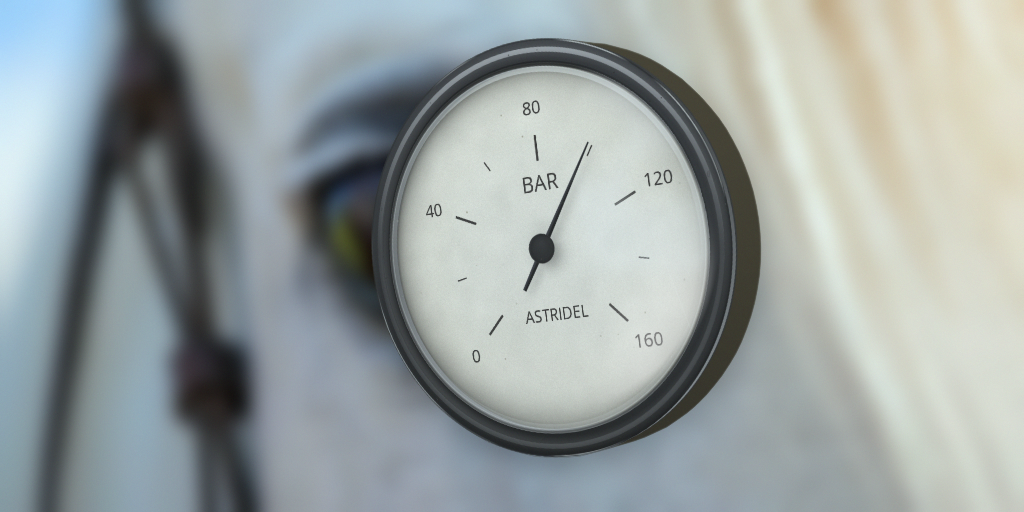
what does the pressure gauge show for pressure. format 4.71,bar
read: 100,bar
